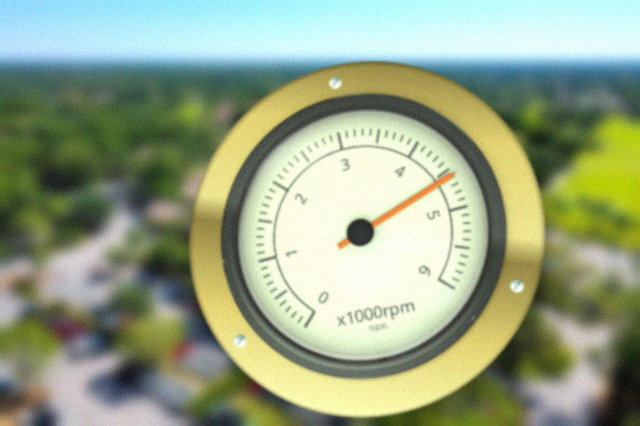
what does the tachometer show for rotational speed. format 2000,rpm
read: 4600,rpm
